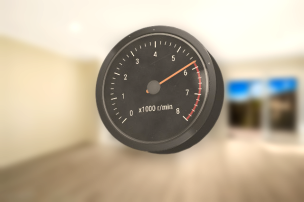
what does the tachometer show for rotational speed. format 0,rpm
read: 5800,rpm
